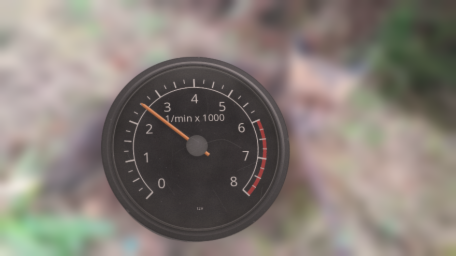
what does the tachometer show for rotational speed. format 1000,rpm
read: 2500,rpm
